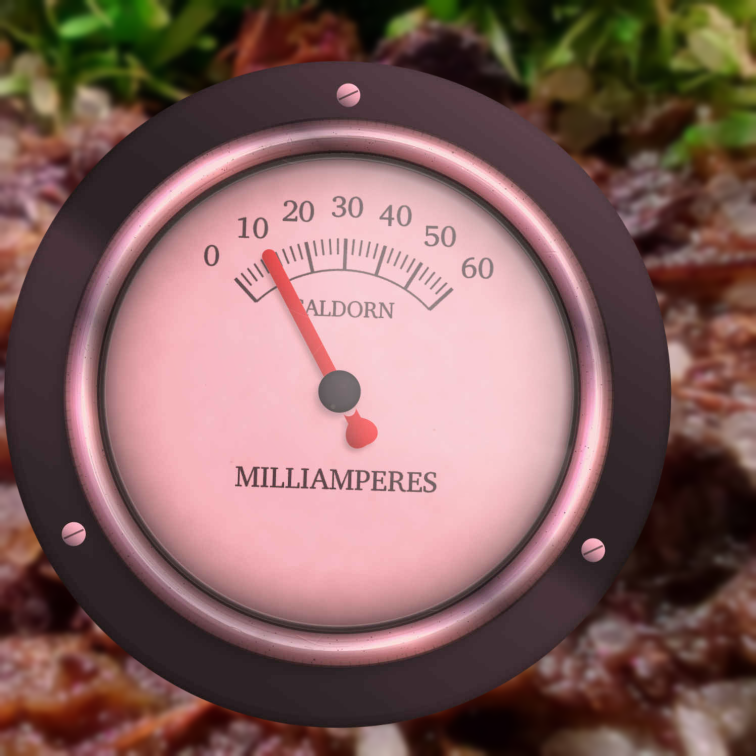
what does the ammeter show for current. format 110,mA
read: 10,mA
